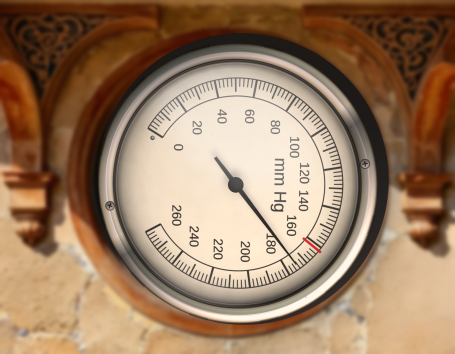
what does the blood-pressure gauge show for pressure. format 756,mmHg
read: 174,mmHg
